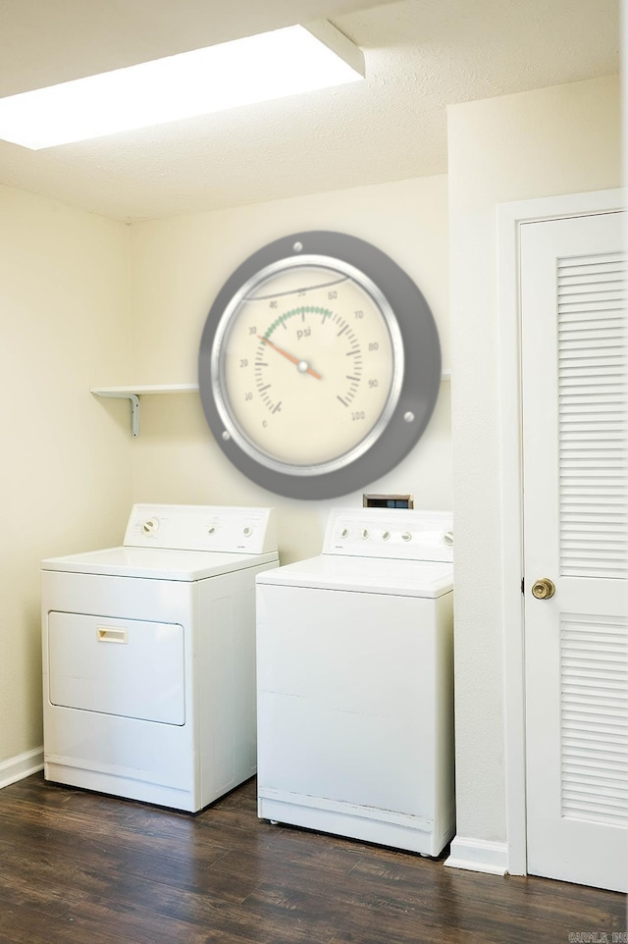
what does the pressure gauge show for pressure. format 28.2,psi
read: 30,psi
